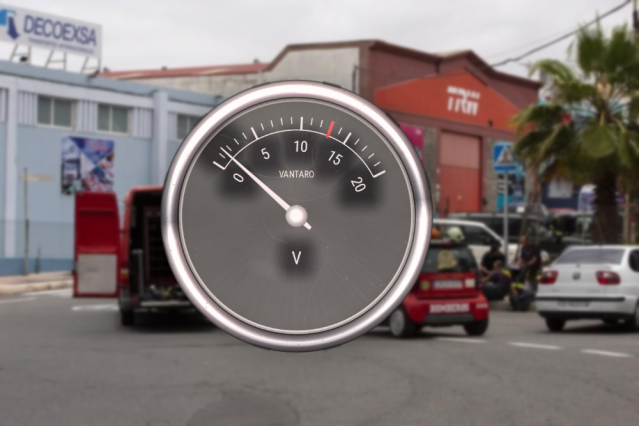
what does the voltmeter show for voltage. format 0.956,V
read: 1.5,V
